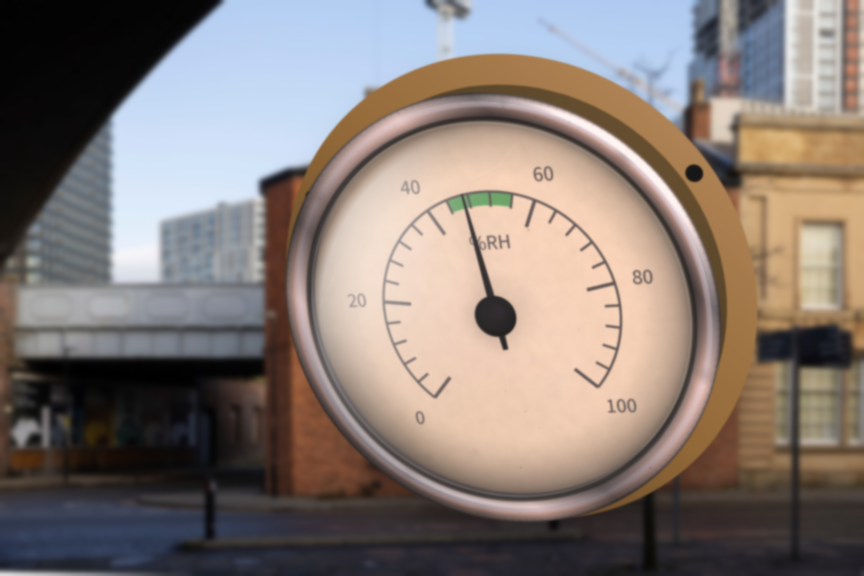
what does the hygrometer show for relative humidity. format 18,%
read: 48,%
